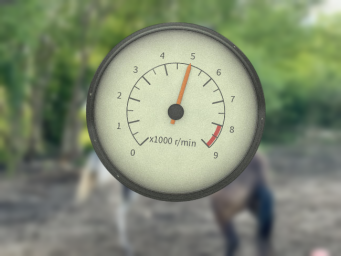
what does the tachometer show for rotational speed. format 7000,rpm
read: 5000,rpm
